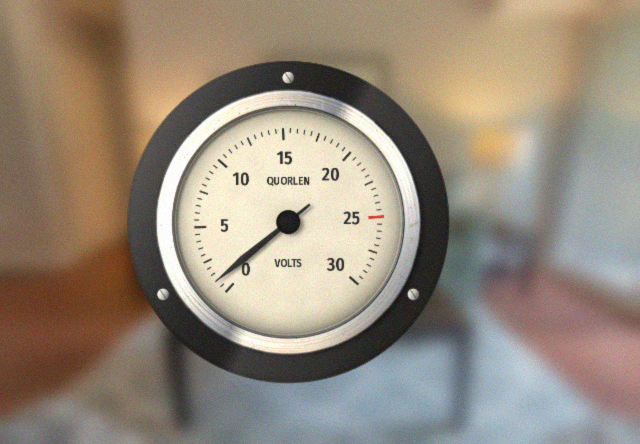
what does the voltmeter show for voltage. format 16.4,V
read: 1,V
